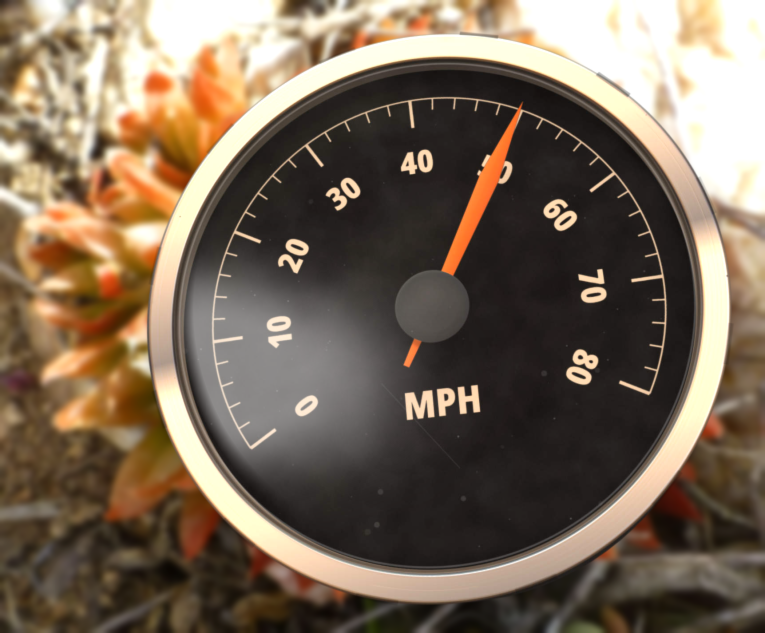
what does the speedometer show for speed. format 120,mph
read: 50,mph
